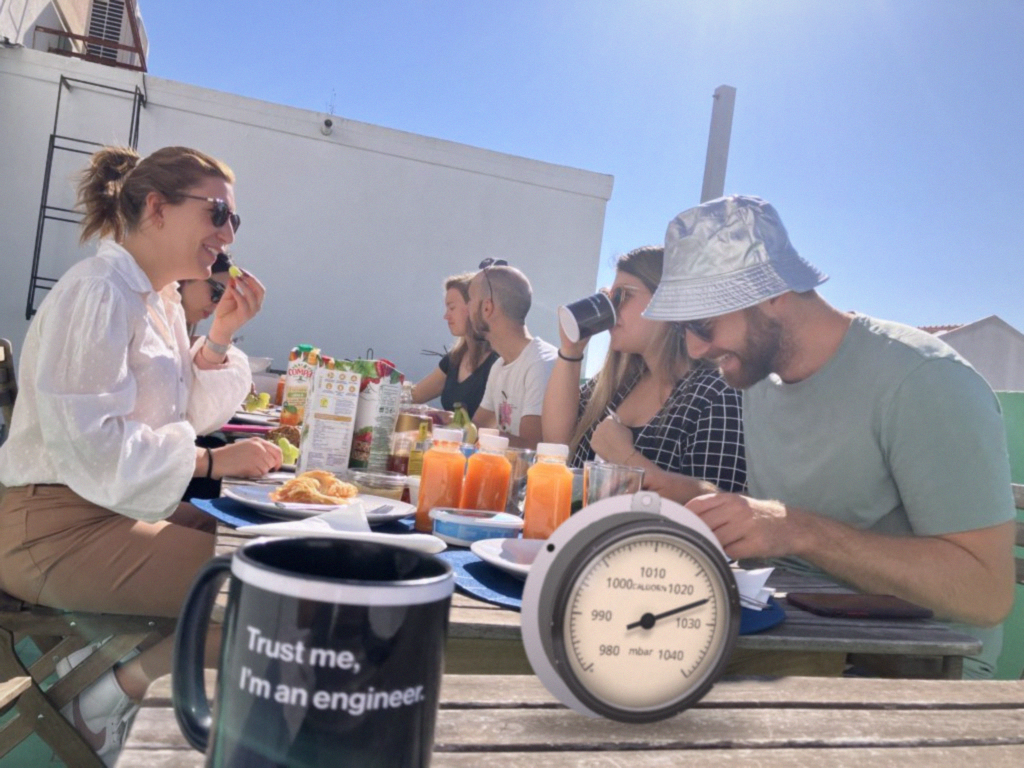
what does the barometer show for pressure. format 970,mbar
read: 1025,mbar
